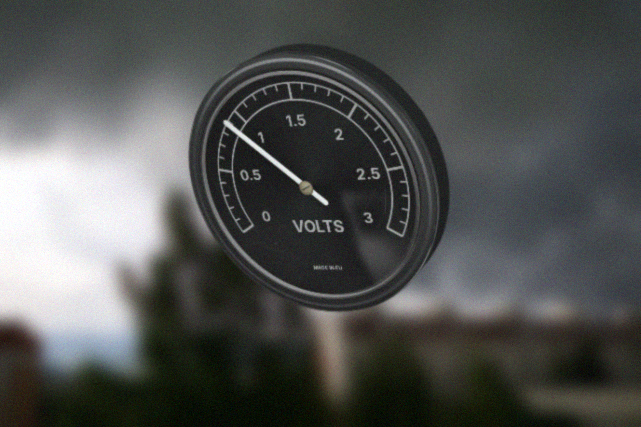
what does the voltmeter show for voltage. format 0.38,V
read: 0.9,V
